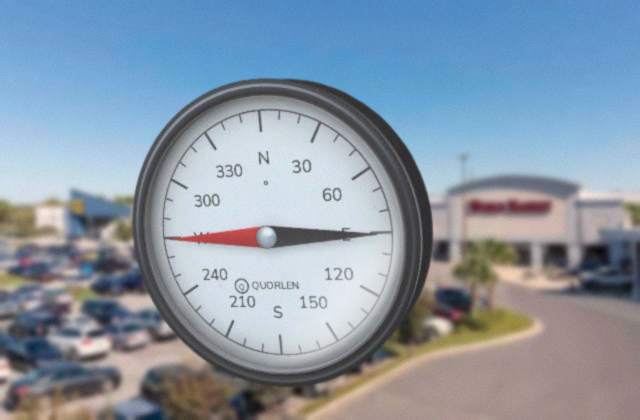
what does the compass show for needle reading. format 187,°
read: 270,°
